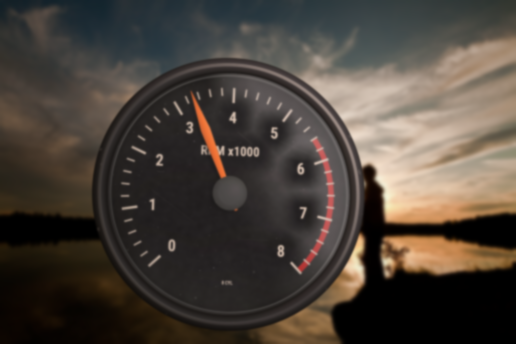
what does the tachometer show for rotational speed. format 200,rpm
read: 3300,rpm
